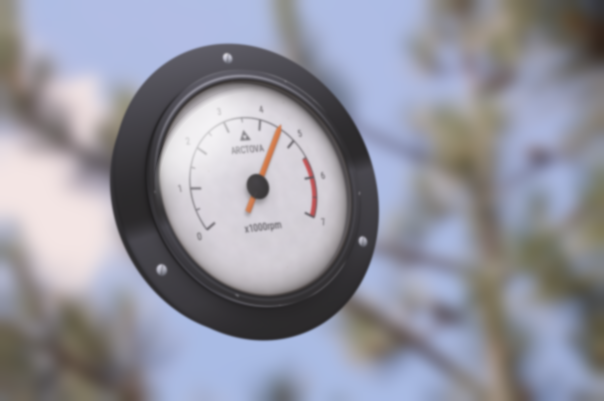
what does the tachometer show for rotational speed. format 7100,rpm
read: 4500,rpm
